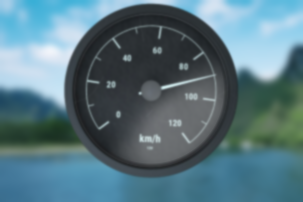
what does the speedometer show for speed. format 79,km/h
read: 90,km/h
